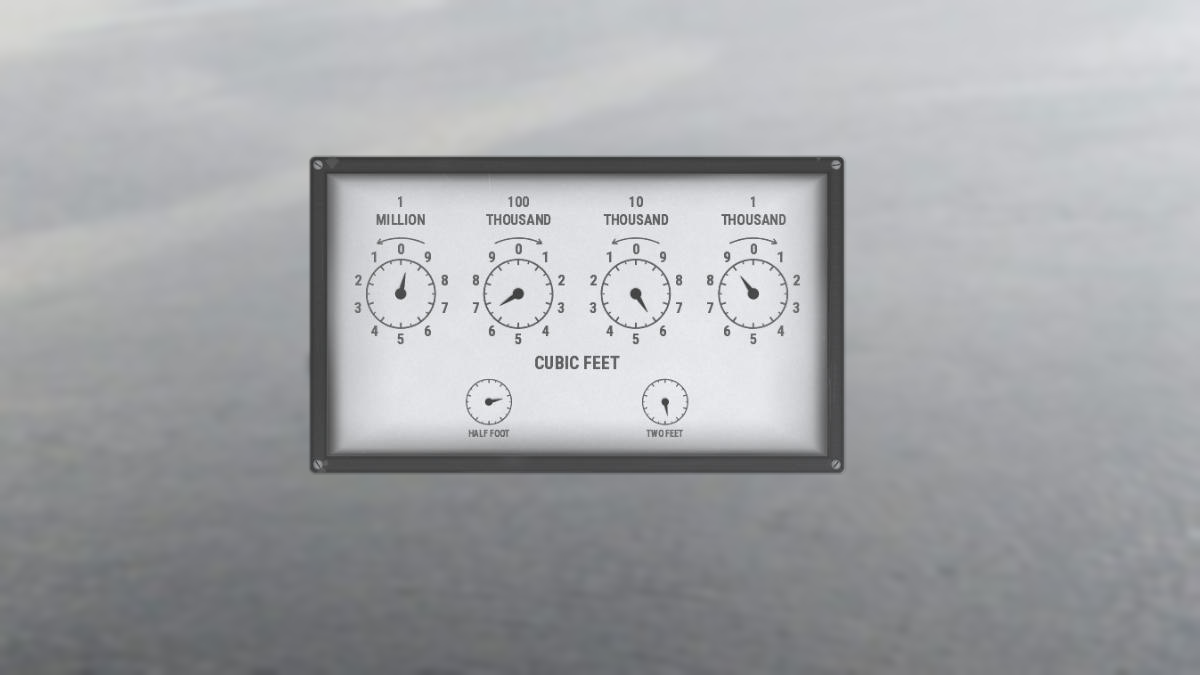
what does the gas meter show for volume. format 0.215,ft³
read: 965900,ft³
